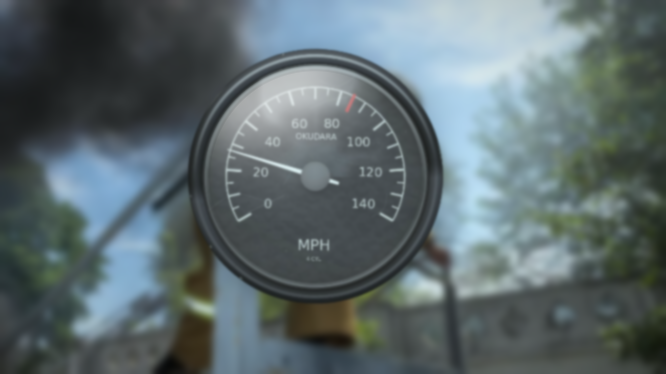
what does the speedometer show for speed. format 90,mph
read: 27.5,mph
